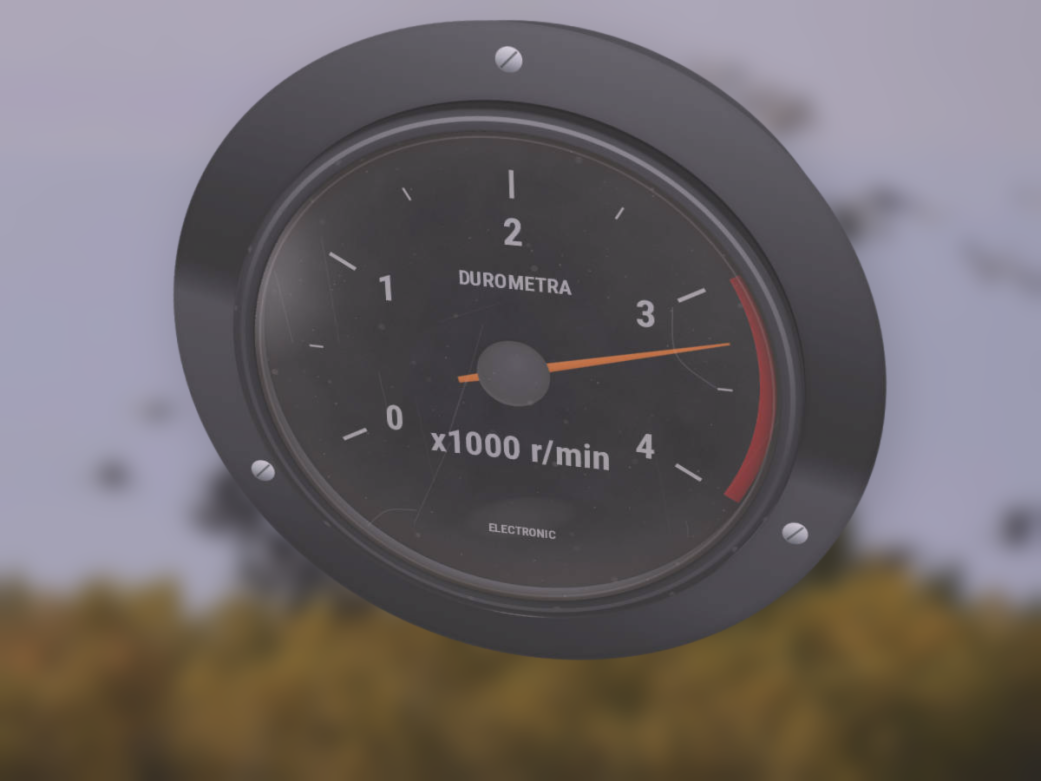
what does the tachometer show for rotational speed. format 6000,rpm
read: 3250,rpm
